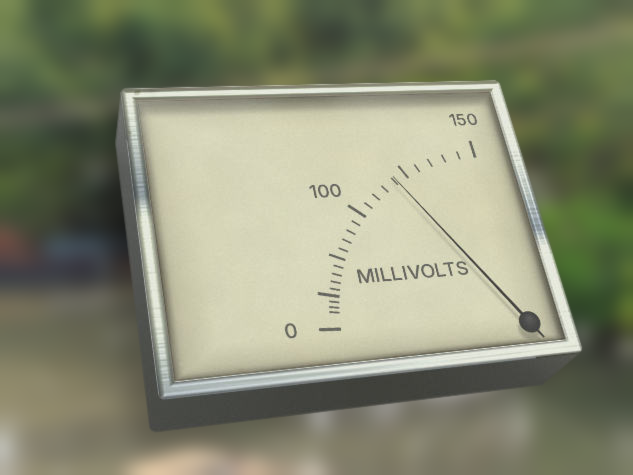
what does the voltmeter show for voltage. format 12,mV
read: 120,mV
